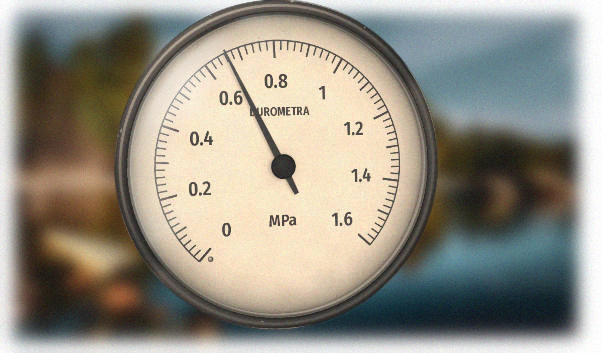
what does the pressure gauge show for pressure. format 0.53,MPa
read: 0.66,MPa
